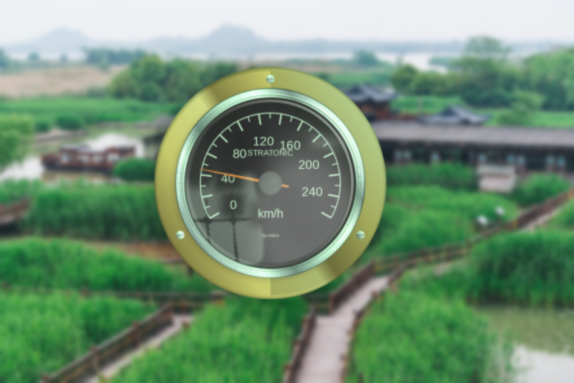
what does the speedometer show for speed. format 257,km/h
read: 45,km/h
